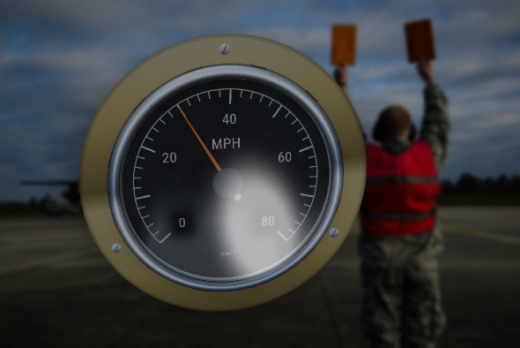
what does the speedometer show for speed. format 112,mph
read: 30,mph
